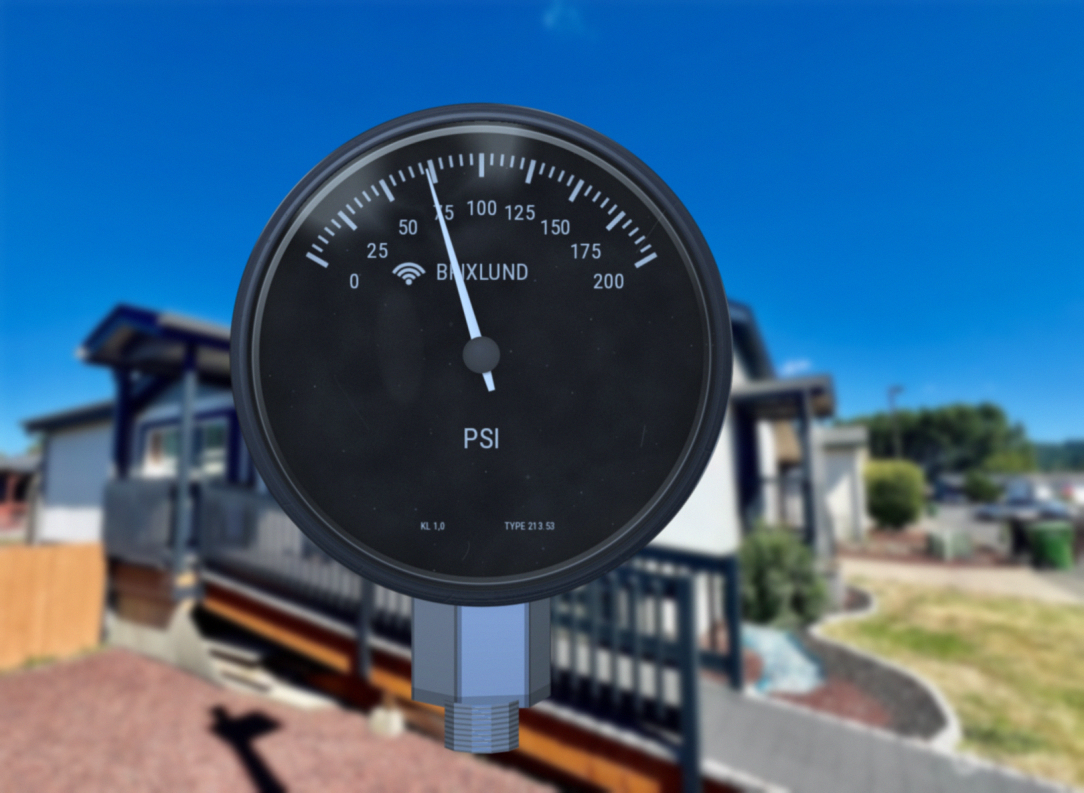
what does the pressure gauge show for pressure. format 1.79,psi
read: 72.5,psi
